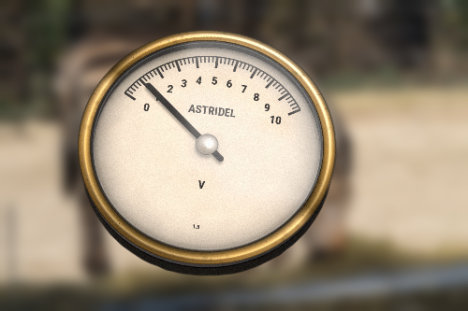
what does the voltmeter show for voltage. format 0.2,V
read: 1,V
